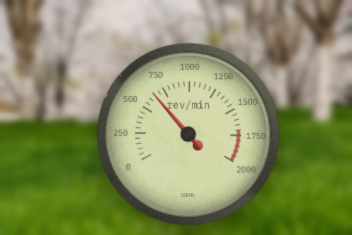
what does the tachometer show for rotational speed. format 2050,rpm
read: 650,rpm
